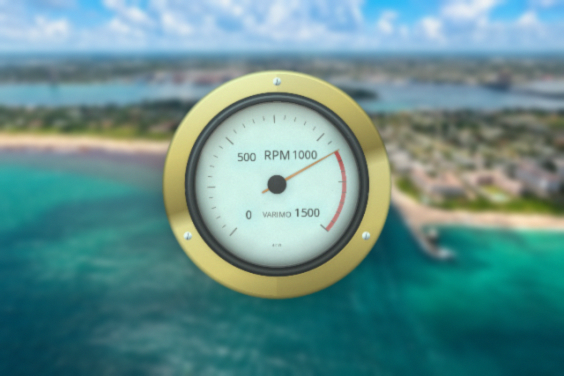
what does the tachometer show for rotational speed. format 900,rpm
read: 1100,rpm
